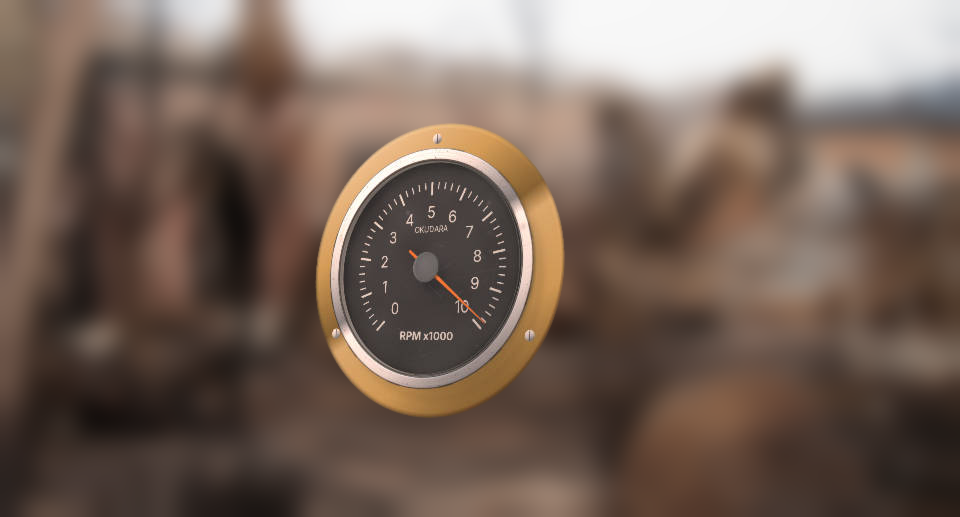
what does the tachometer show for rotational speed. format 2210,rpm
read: 9800,rpm
